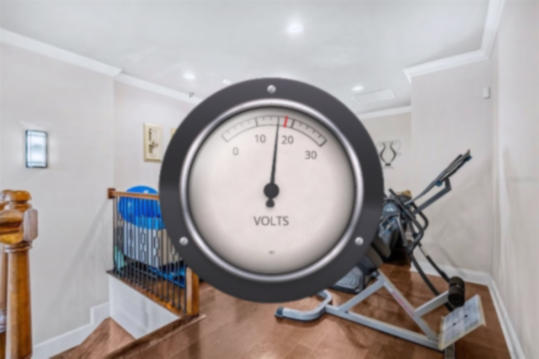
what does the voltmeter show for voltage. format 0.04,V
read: 16,V
